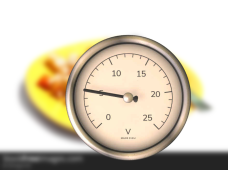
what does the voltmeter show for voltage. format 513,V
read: 5,V
